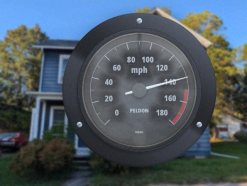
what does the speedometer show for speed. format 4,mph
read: 140,mph
